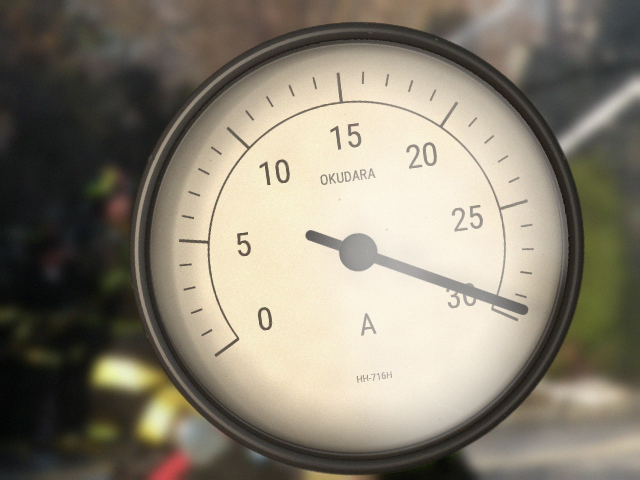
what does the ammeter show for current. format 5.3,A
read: 29.5,A
